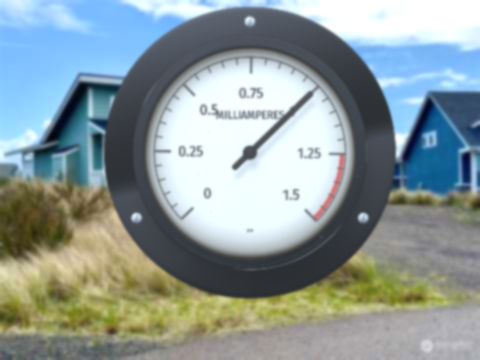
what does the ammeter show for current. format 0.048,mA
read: 1,mA
